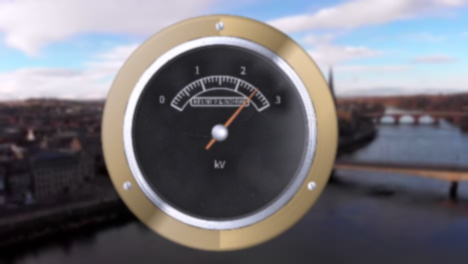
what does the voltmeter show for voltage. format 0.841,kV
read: 2.5,kV
